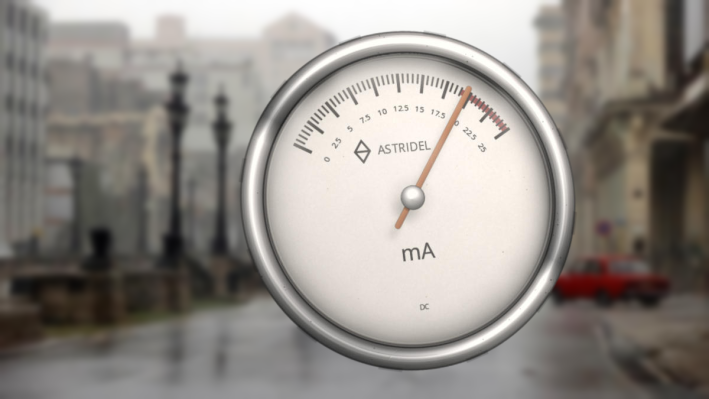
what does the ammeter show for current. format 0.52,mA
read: 19.5,mA
